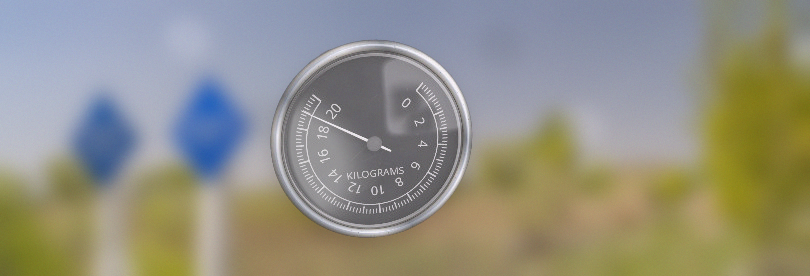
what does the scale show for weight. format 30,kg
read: 19,kg
